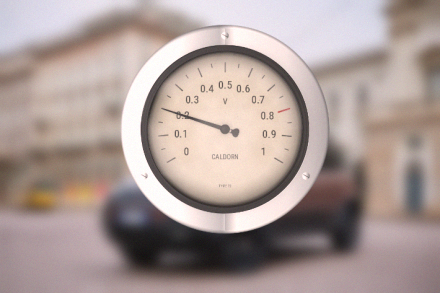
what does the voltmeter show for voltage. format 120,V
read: 0.2,V
